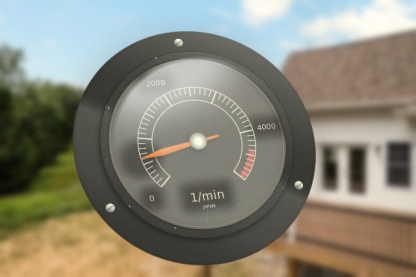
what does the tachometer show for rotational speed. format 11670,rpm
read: 600,rpm
